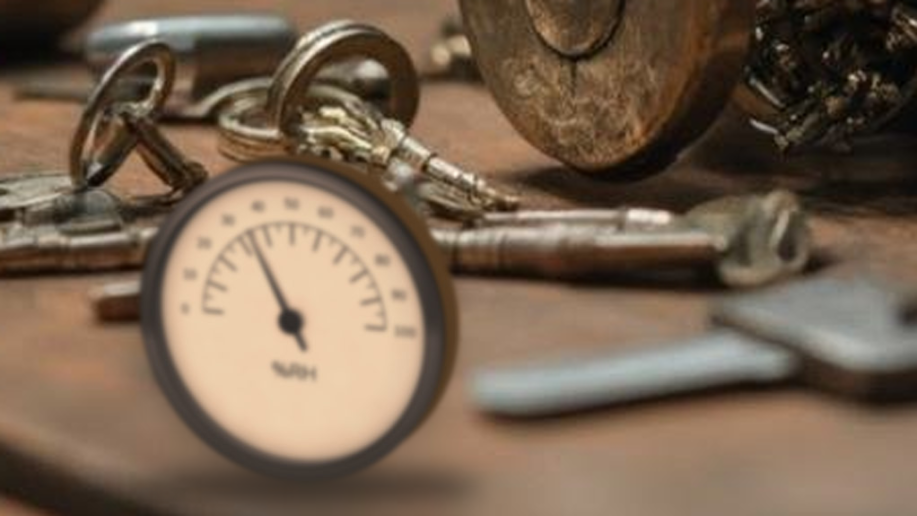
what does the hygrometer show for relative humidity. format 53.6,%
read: 35,%
